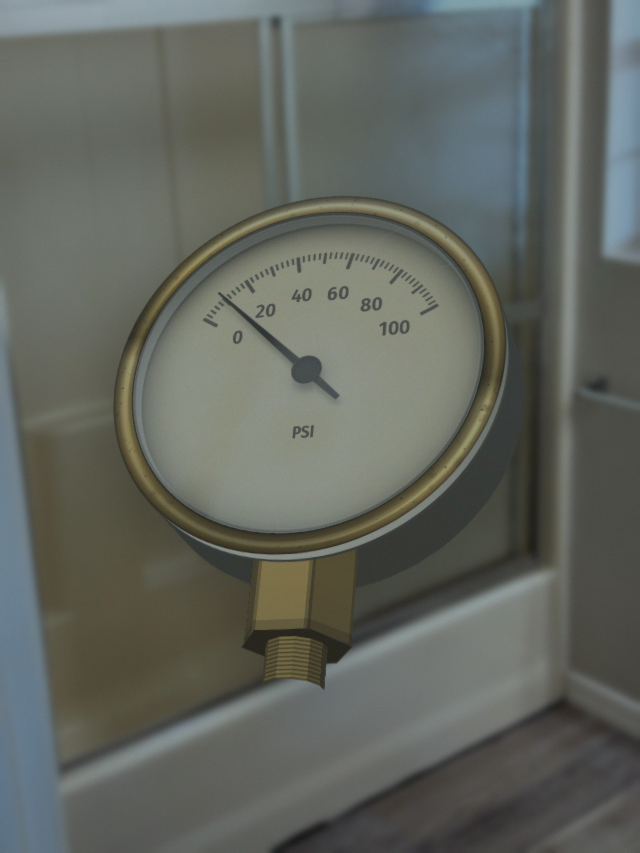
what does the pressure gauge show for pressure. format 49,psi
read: 10,psi
